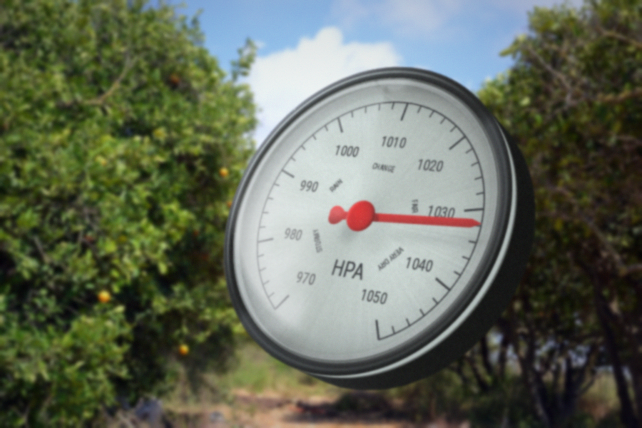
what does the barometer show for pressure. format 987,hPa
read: 1032,hPa
